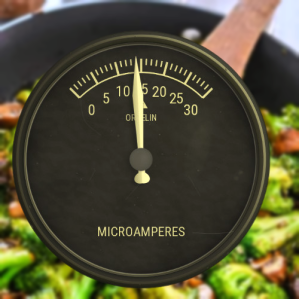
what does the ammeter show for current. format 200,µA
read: 14,µA
